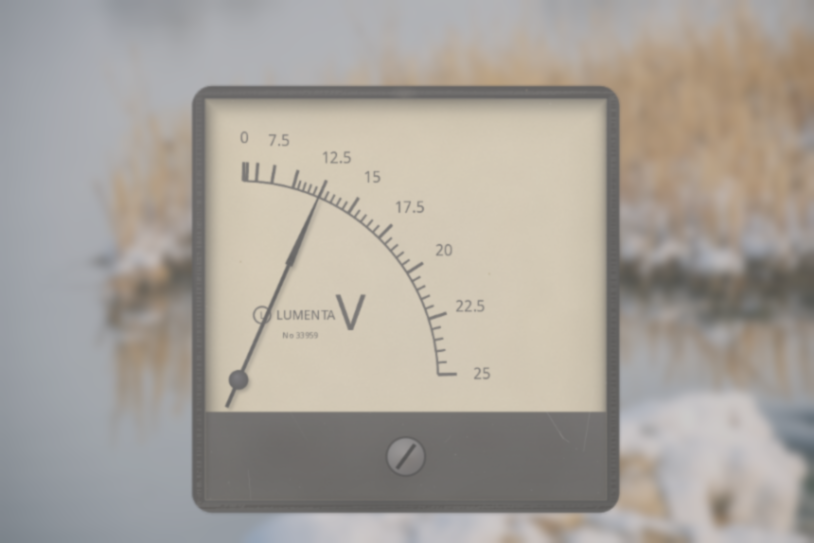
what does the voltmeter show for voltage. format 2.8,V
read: 12.5,V
